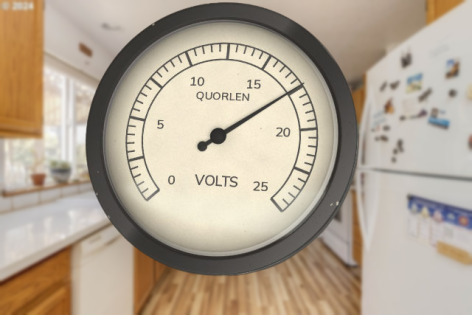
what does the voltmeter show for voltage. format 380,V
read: 17.5,V
